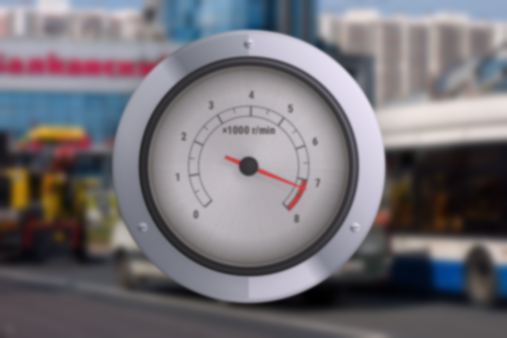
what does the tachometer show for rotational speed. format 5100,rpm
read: 7250,rpm
